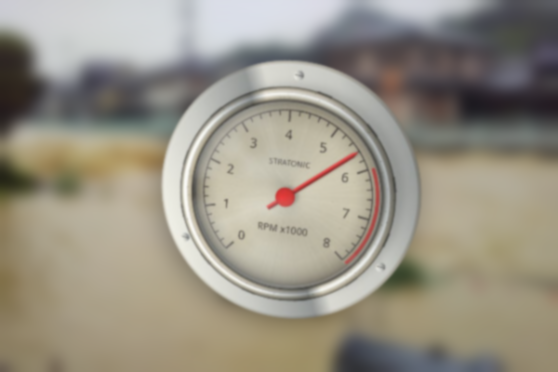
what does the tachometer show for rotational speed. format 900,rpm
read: 5600,rpm
